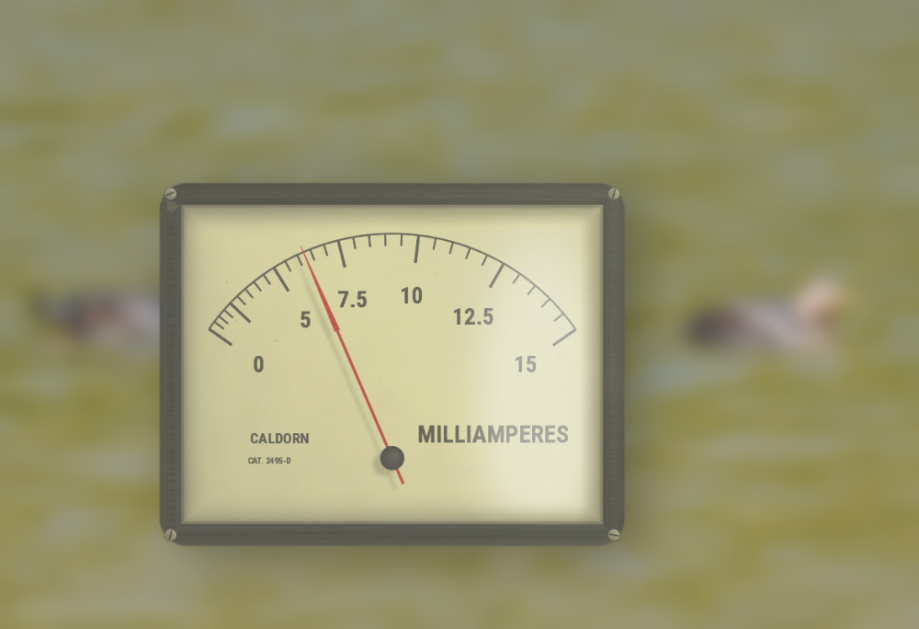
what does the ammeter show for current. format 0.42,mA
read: 6.25,mA
